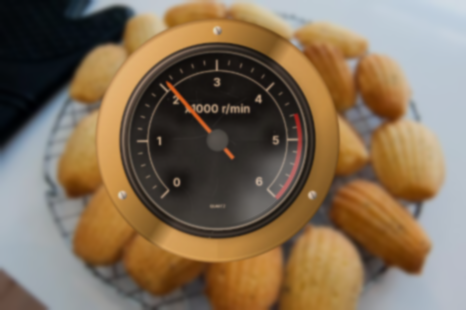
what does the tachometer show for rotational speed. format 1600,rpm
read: 2100,rpm
